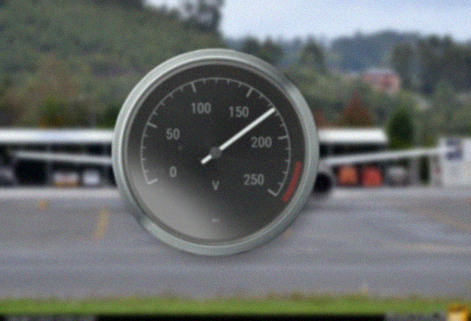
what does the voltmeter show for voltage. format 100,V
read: 175,V
